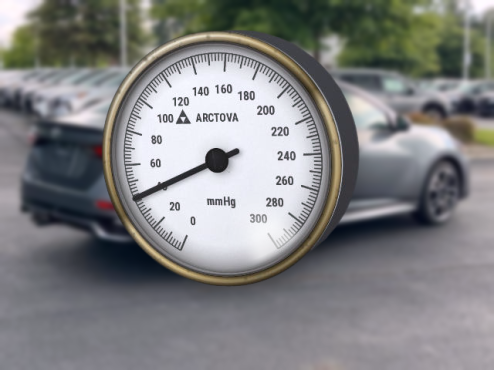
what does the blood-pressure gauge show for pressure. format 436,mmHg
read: 40,mmHg
